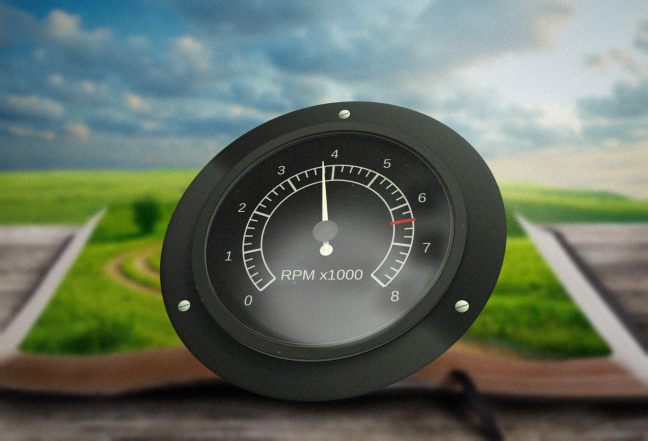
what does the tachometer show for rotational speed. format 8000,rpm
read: 3800,rpm
